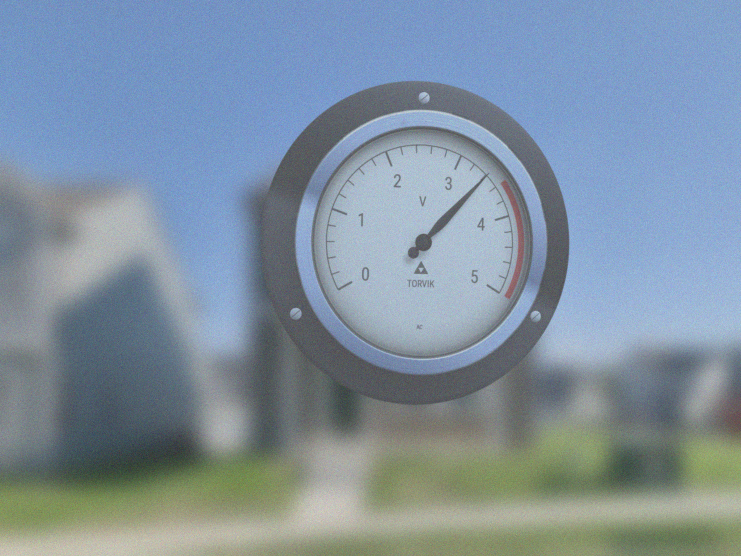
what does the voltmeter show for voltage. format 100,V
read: 3.4,V
